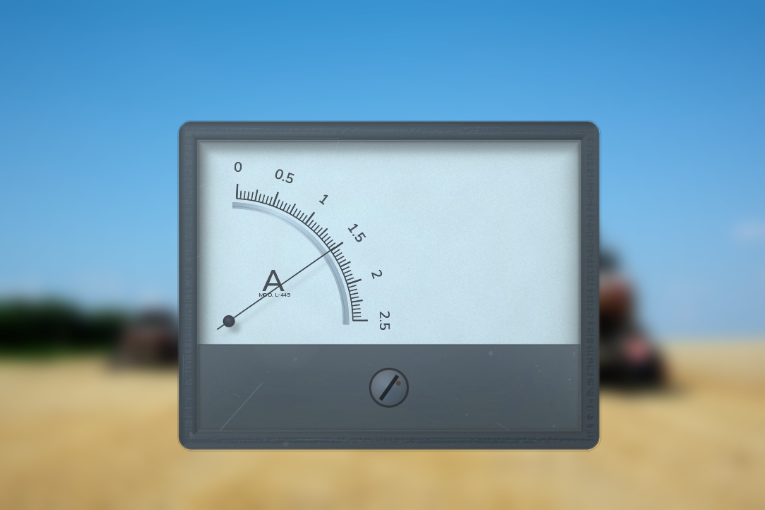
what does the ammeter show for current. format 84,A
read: 1.5,A
